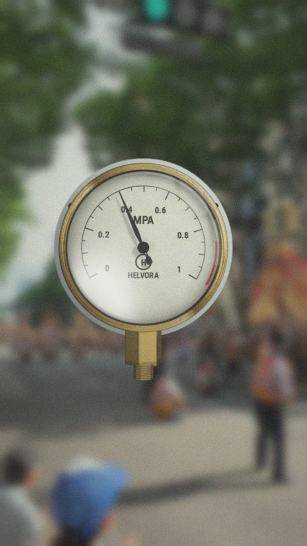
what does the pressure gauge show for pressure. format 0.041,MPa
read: 0.4,MPa
